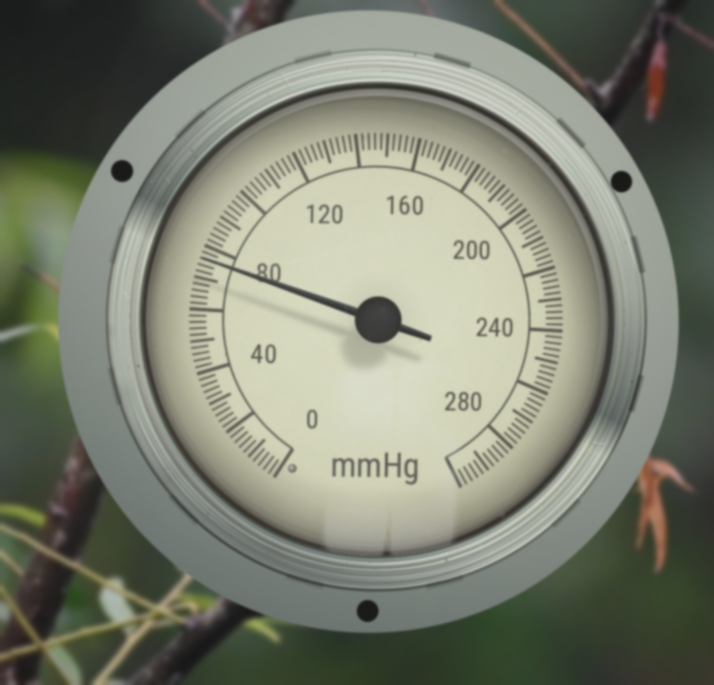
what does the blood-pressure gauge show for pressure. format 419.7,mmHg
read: 76,mmHg
